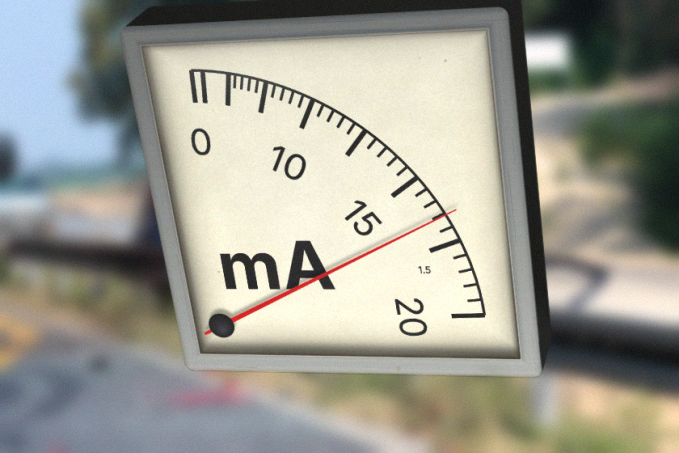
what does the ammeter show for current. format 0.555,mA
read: 16.5,mA
